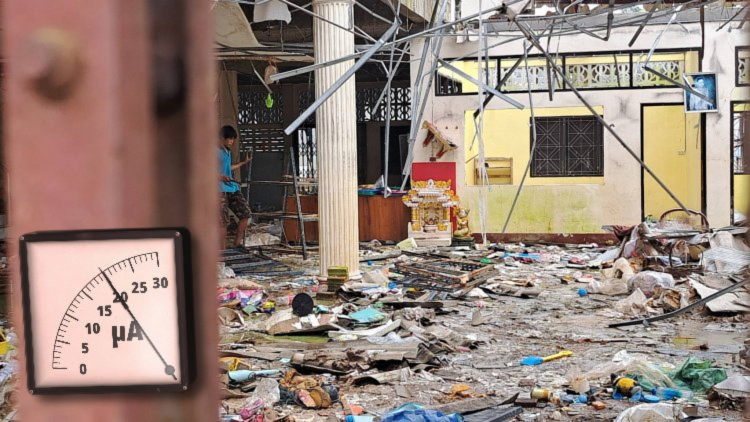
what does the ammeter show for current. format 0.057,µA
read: 20,µA
